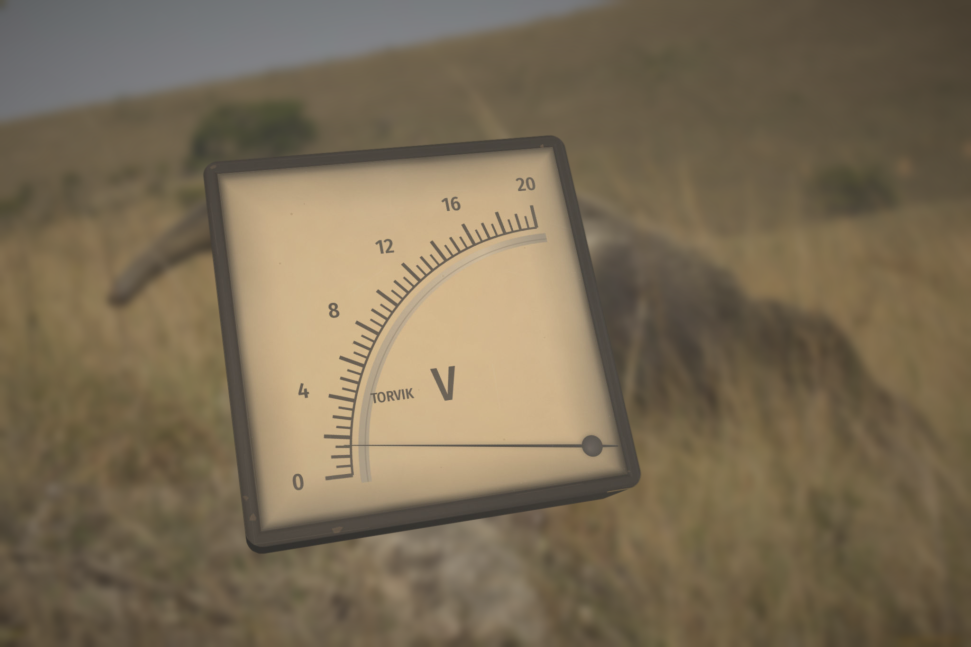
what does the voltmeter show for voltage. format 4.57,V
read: 1.5,V
